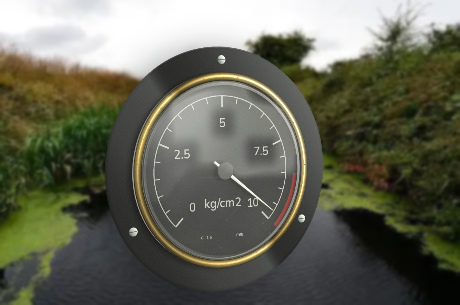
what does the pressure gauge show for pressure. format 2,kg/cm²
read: 9.75,kg/cm²
